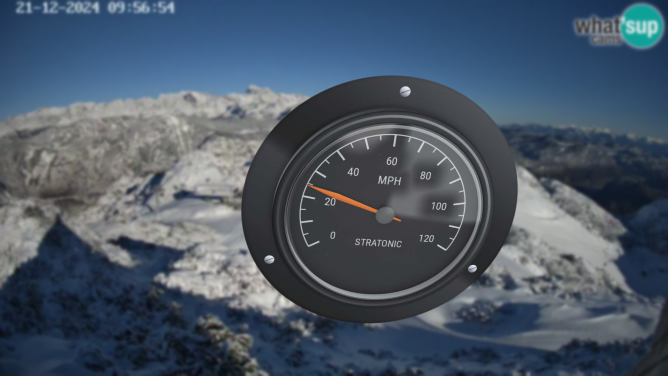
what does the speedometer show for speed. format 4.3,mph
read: 25,mph
